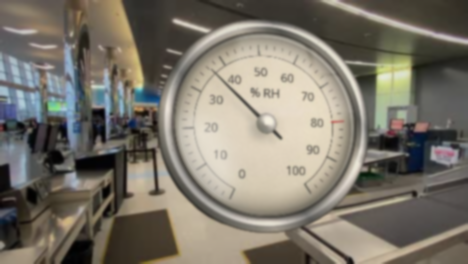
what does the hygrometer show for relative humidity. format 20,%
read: 36,%
